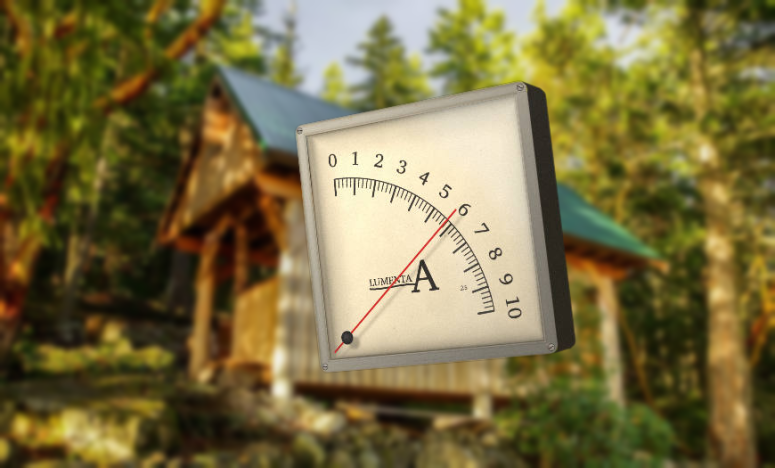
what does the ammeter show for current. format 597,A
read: 5.8,A
